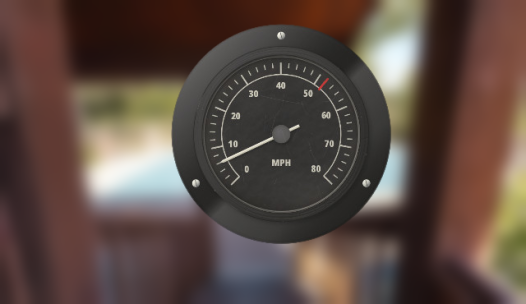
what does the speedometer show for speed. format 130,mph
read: 6,mph
